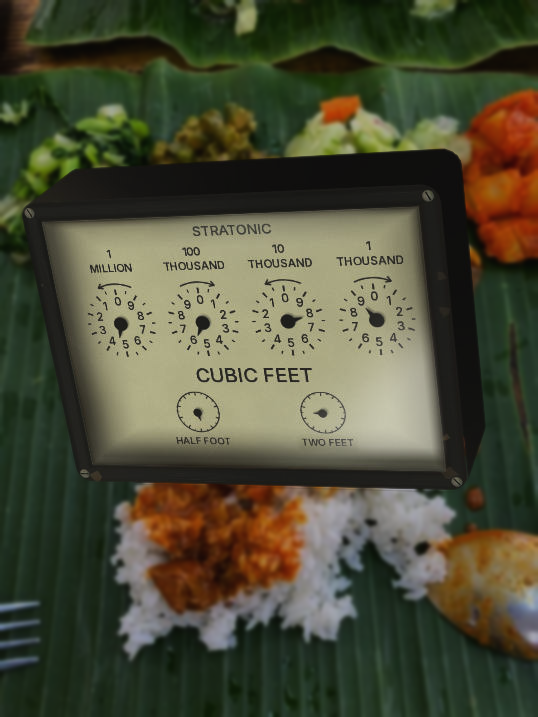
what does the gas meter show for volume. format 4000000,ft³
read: 457900,ft³
